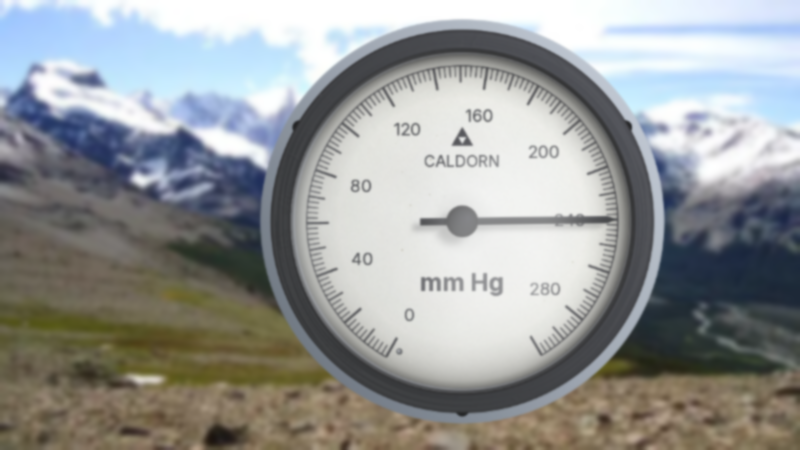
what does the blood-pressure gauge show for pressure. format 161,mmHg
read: 240,mmHg
